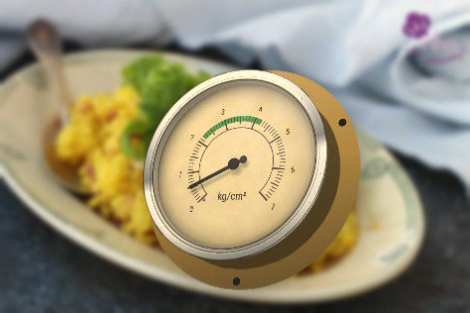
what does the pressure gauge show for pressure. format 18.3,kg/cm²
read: 0.5,kg/cm²
